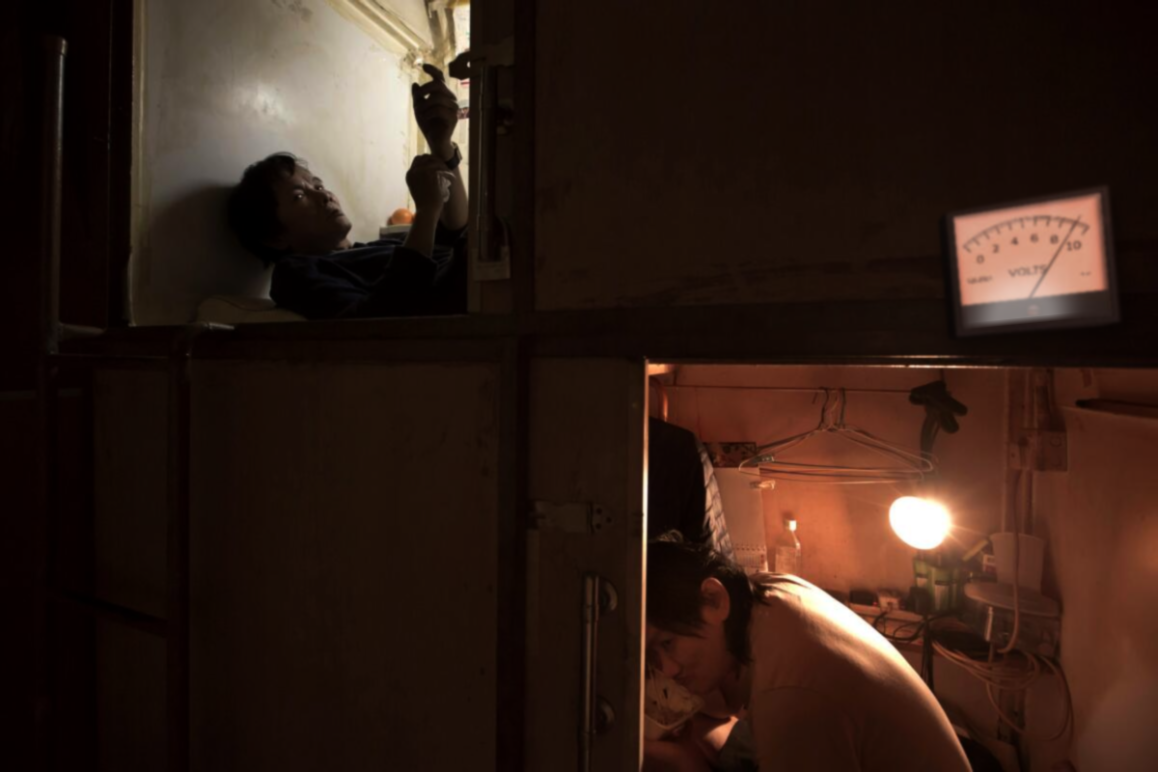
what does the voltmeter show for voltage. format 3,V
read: 9,V
